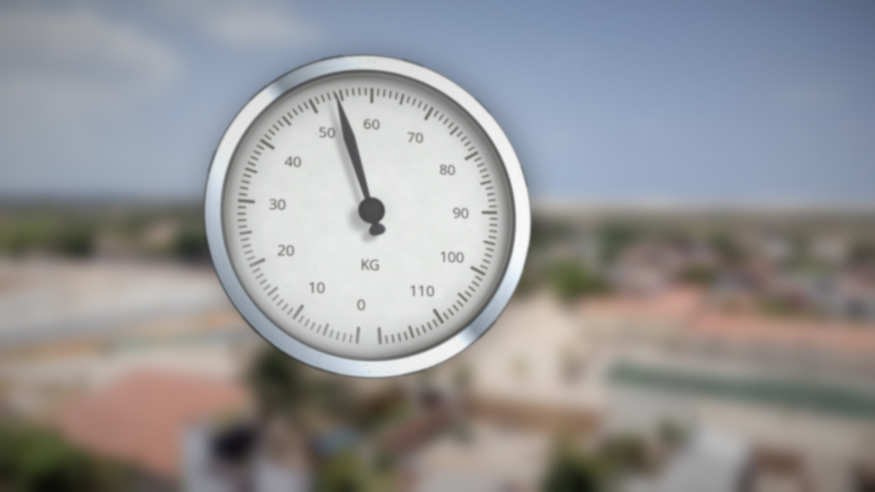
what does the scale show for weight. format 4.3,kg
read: 54,kg
